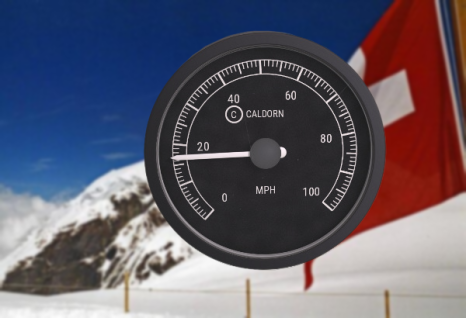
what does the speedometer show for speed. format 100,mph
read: 17,mph
